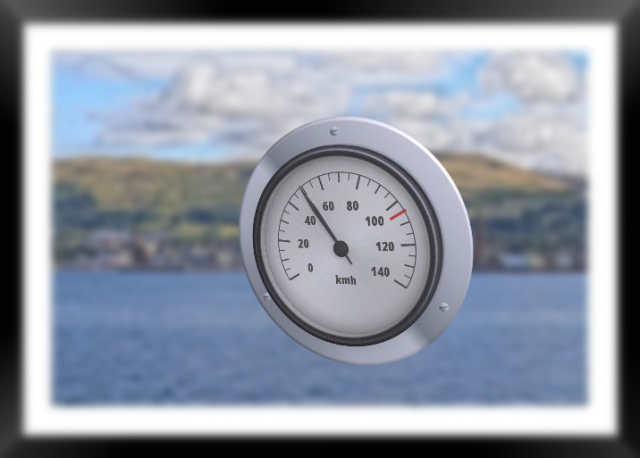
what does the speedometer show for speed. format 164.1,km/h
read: 50,km/h
